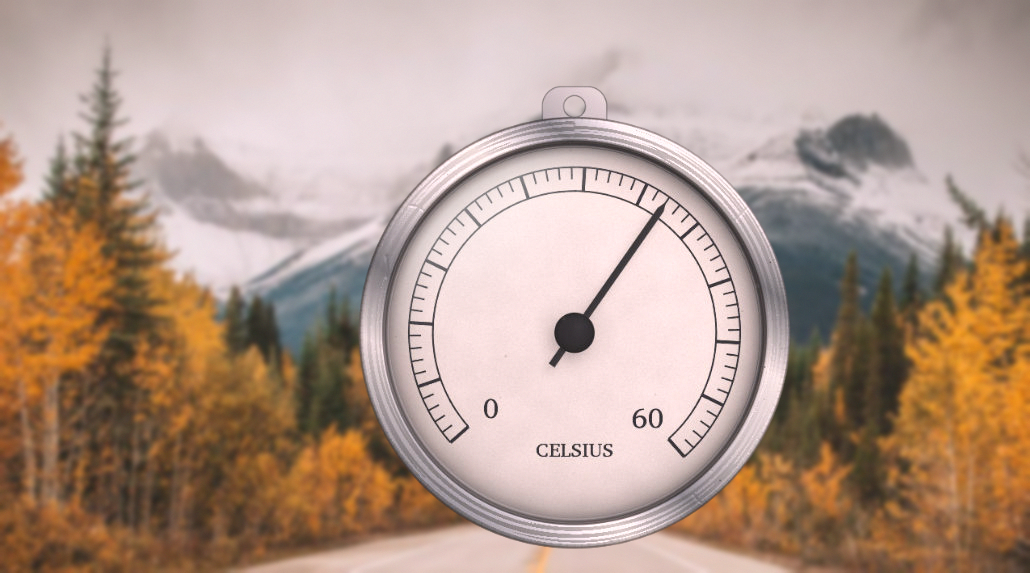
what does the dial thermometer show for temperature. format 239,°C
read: 37,°C
